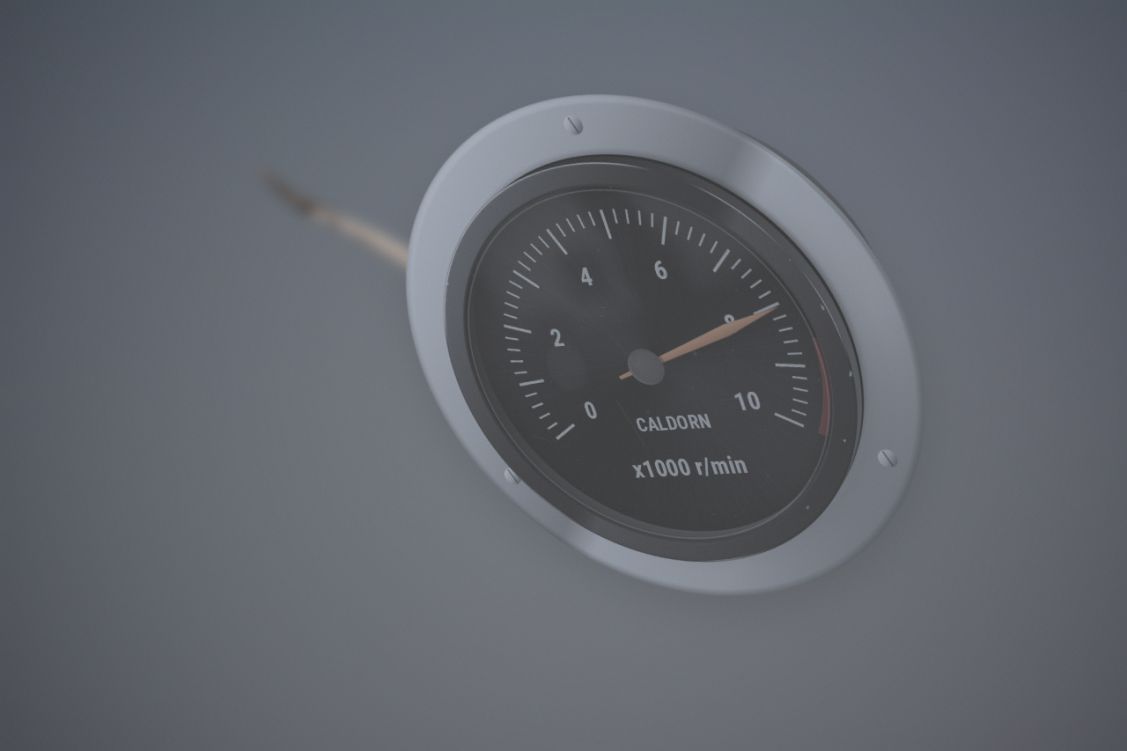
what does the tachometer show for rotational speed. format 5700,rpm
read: 8000,rpm
